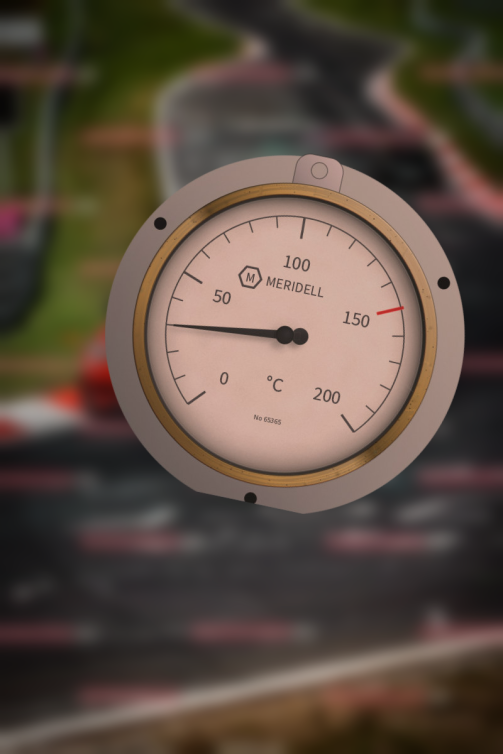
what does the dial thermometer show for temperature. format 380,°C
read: 30,°C
